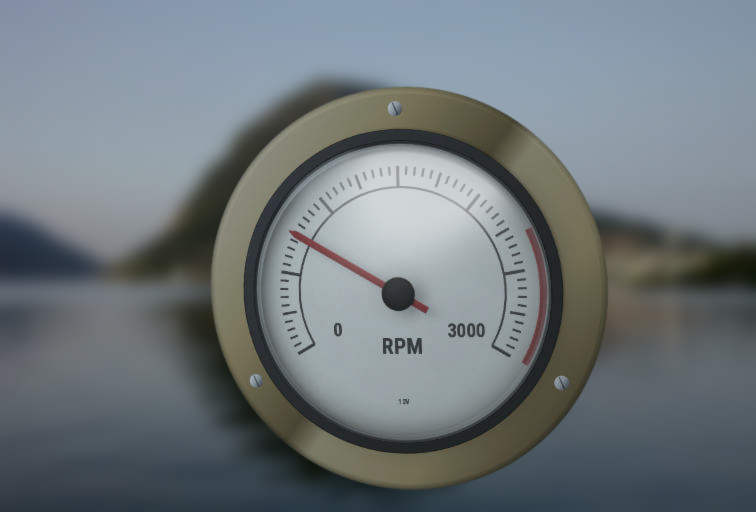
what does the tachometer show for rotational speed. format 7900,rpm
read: 750,rpm
